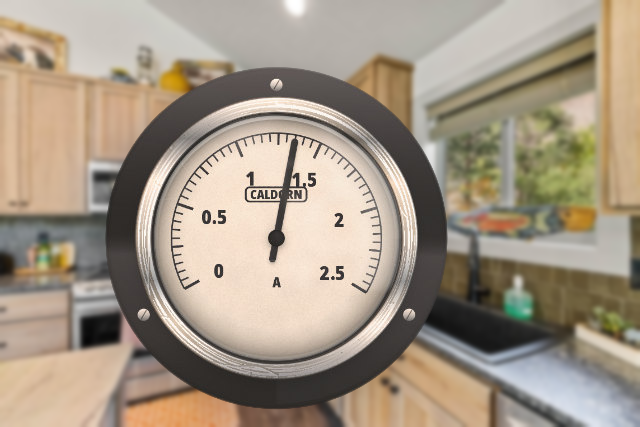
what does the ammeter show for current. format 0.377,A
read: 1.35,A
